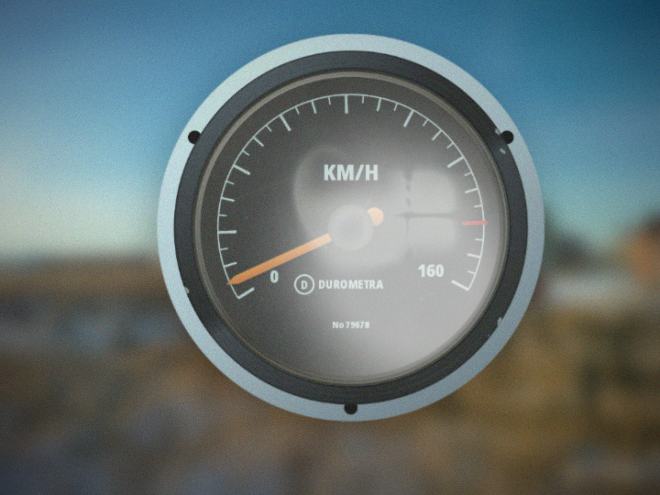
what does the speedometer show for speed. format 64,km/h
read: 5,km/h
